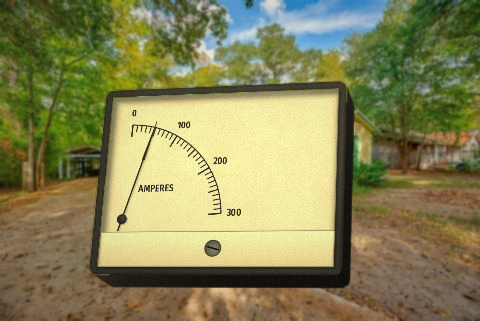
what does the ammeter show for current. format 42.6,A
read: 50,A
